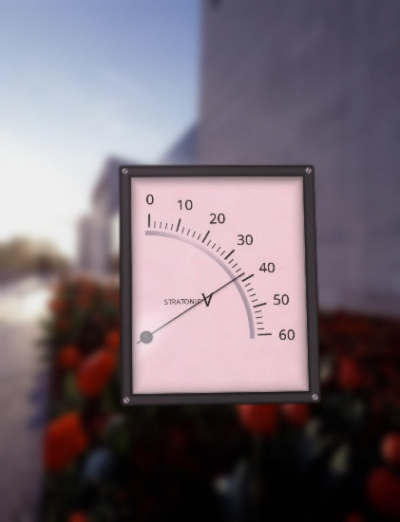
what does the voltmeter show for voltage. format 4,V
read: 38,V
